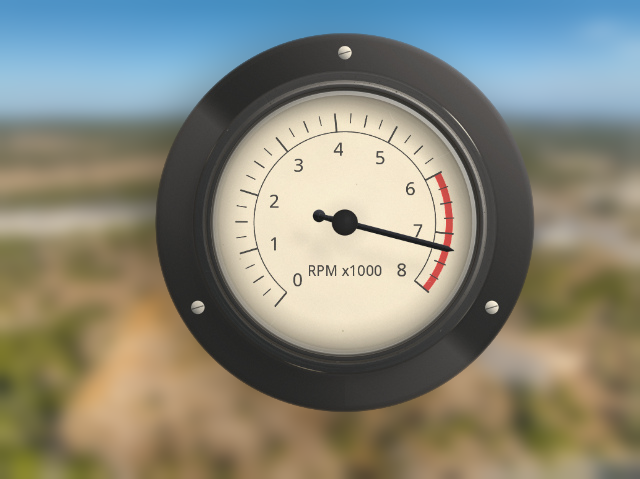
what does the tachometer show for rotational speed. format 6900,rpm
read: 7250,rpm
